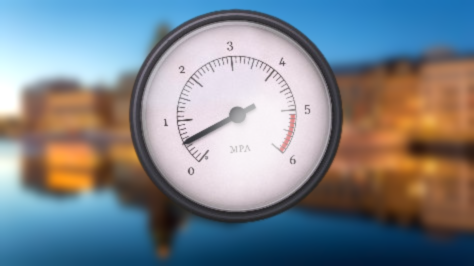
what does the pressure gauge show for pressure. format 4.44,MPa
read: 0.5,MPa
